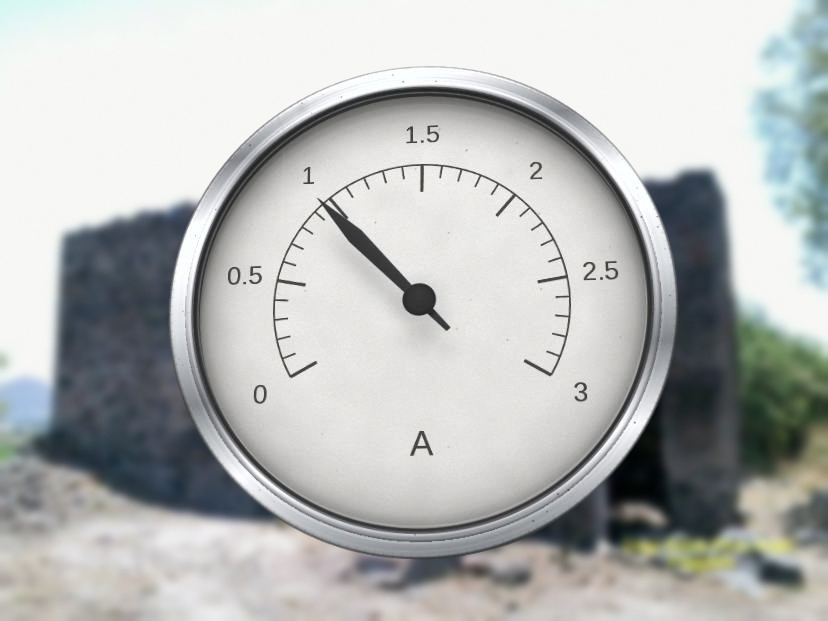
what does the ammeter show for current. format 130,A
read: 0.95,A
